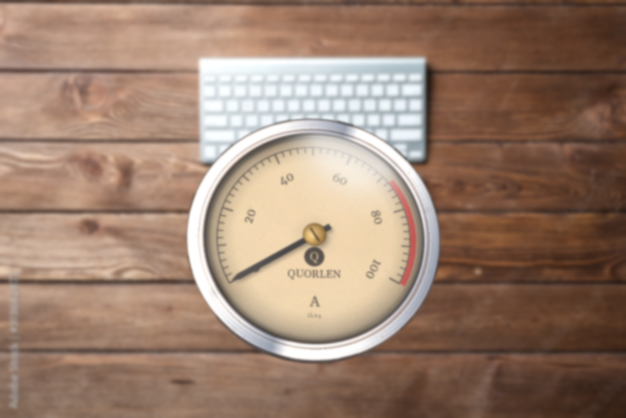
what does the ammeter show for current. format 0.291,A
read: 0,A
